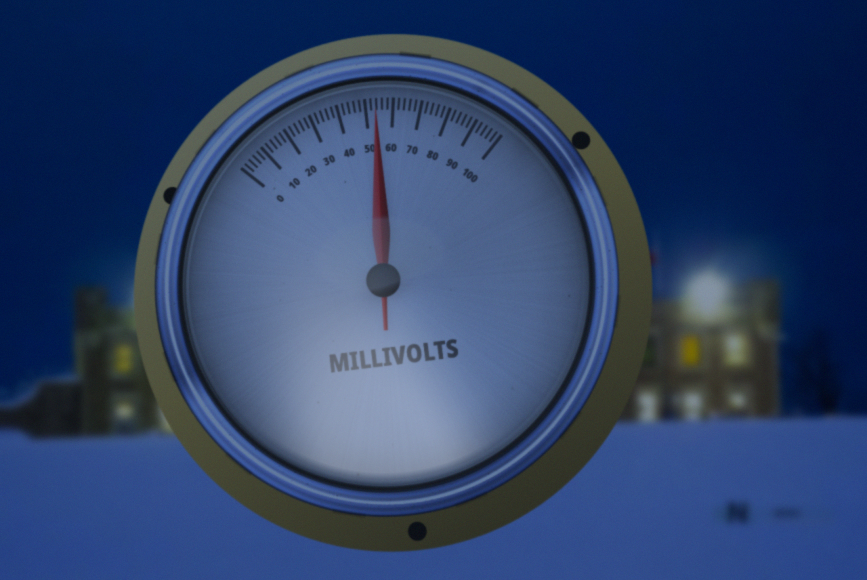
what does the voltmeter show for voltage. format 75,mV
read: 54,mV
